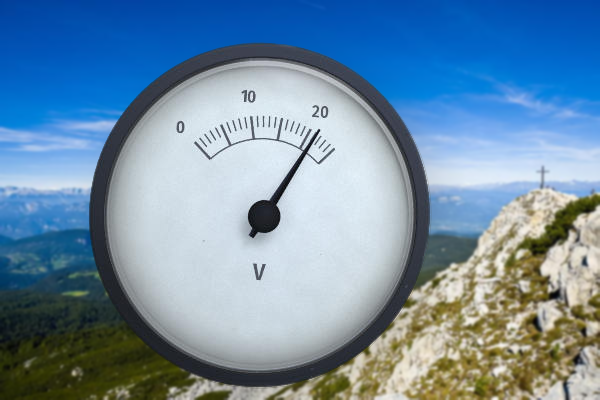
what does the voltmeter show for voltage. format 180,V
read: 21,V
